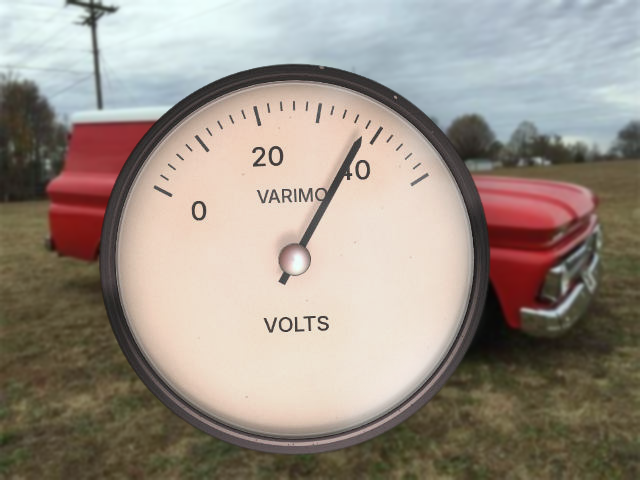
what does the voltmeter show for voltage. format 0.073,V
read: 38,V
